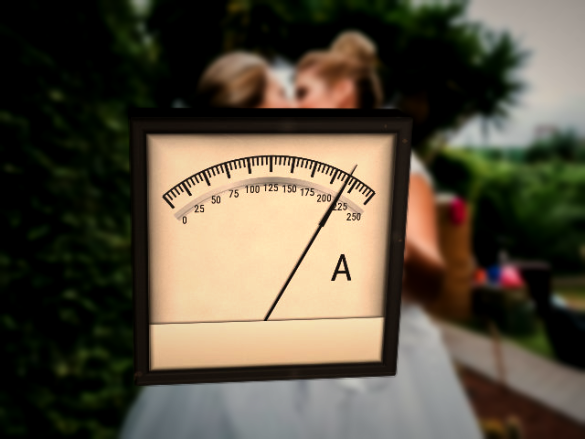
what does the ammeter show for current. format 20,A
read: 215,A
